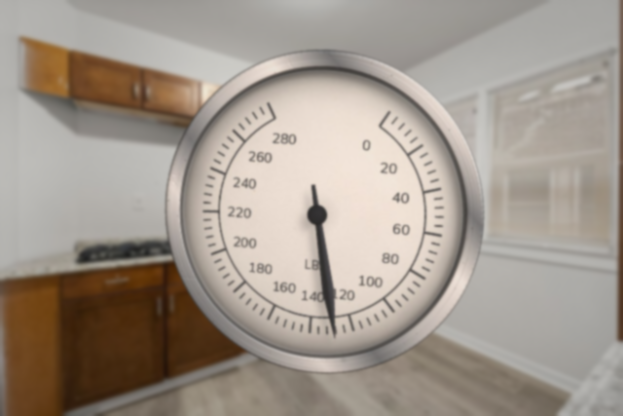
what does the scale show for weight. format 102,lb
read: 128,lb
